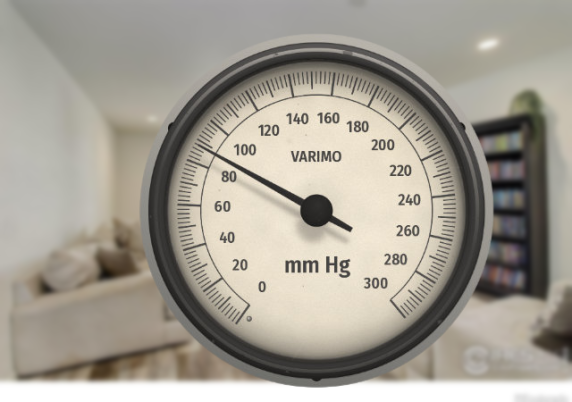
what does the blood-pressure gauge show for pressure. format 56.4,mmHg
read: 88,mmHg
